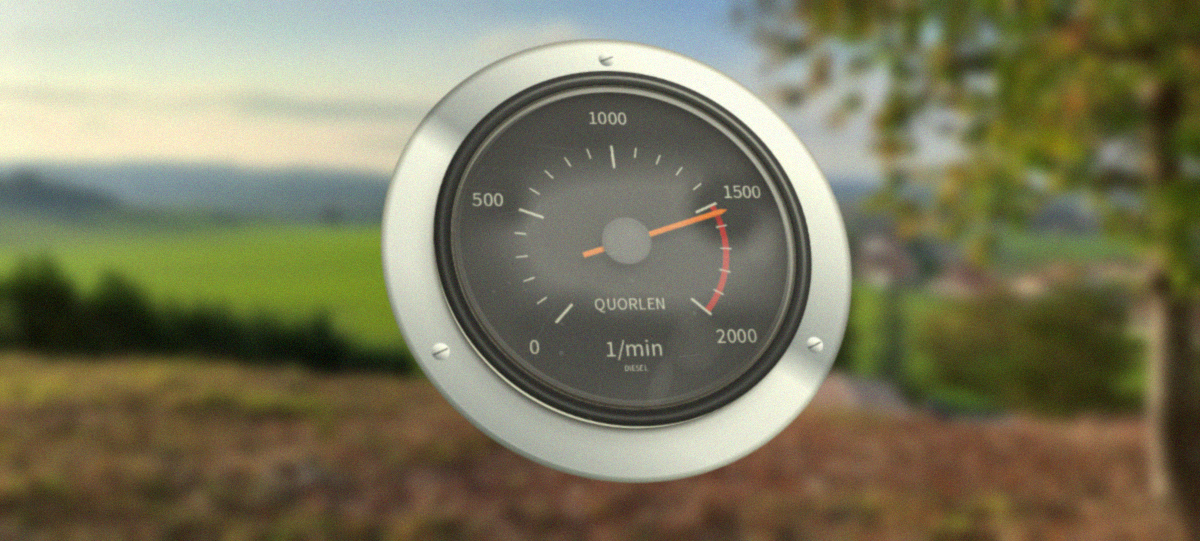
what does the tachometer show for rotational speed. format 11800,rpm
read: 1550,rpm
